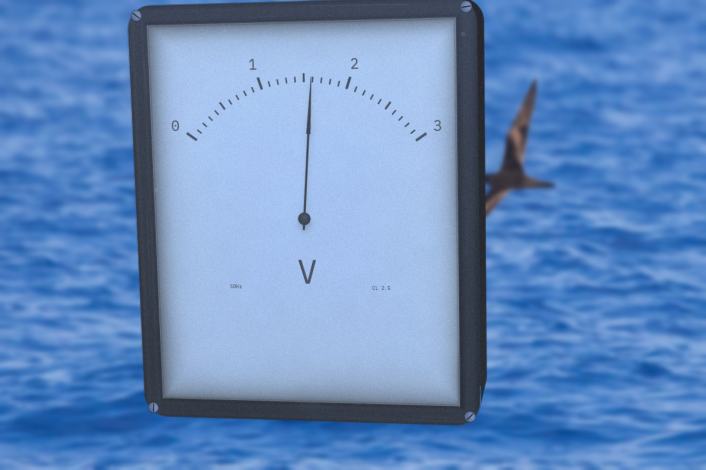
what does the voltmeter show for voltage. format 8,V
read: 1.6,V
